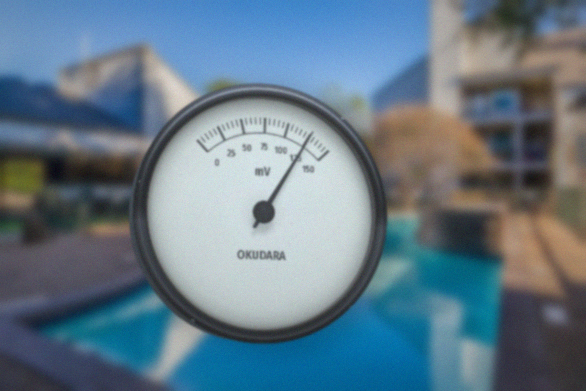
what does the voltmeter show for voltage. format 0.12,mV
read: 125,mV
